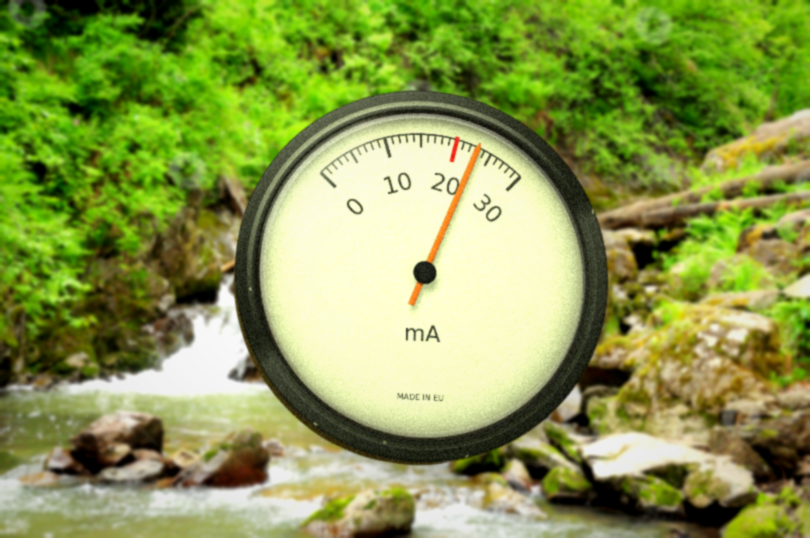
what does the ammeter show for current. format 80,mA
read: 23,mA
